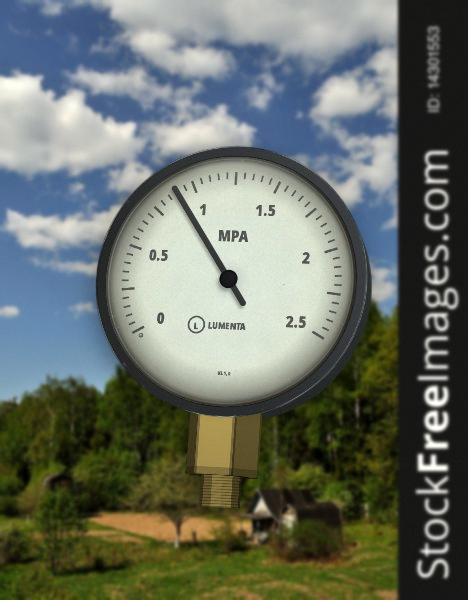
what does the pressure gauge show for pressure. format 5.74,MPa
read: 0.9,MPa
